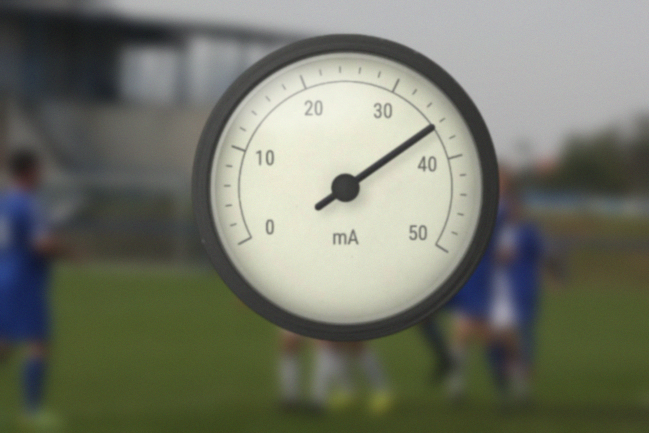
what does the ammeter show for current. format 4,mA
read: 36,mA
